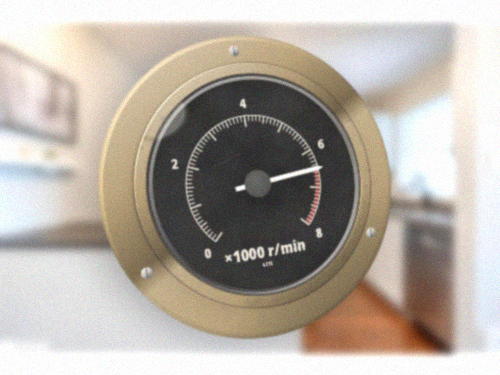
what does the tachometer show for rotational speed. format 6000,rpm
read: 6500,rpm
